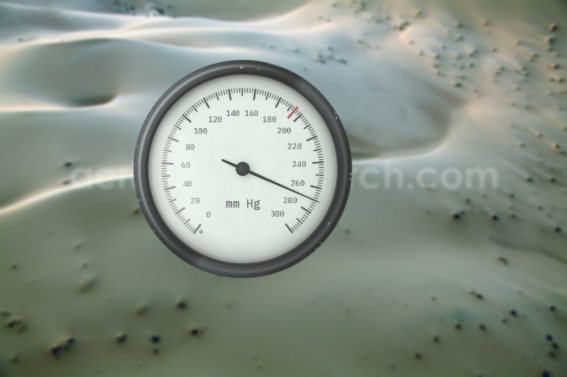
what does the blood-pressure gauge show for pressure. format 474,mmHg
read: 270,mmHg
